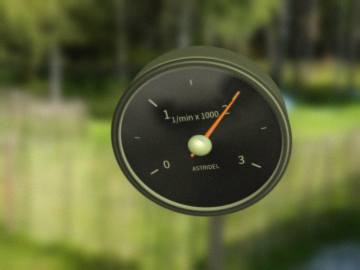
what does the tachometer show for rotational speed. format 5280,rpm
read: 2000,rpm
